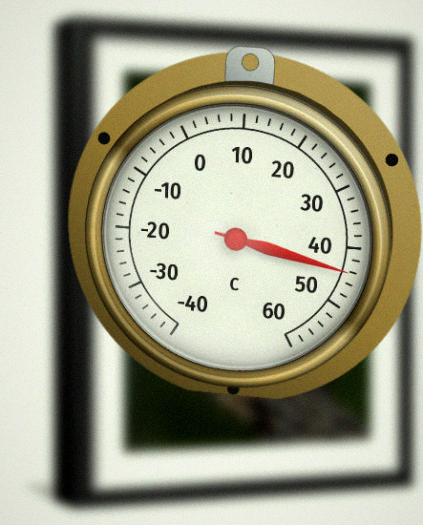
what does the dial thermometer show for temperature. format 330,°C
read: 44,°C
